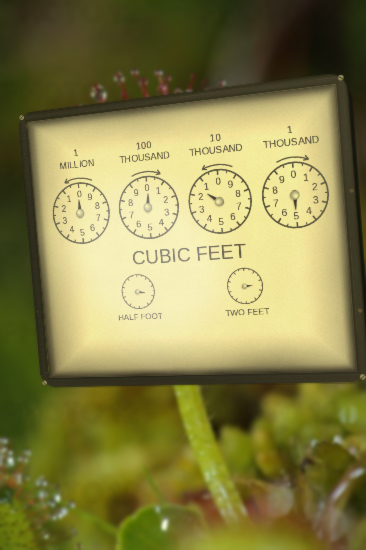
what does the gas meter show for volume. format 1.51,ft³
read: 1500,ft³
